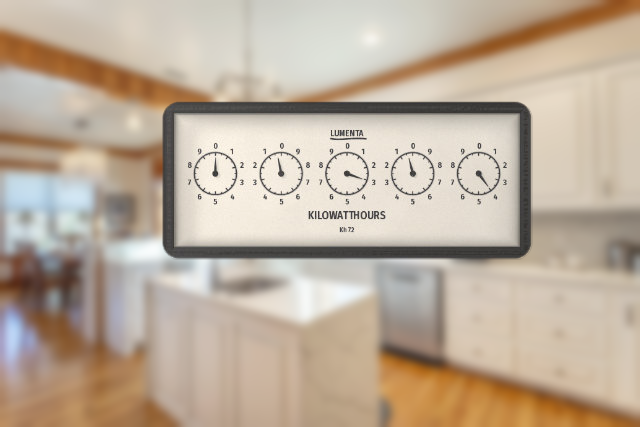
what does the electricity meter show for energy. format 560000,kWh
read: 304,kWh
